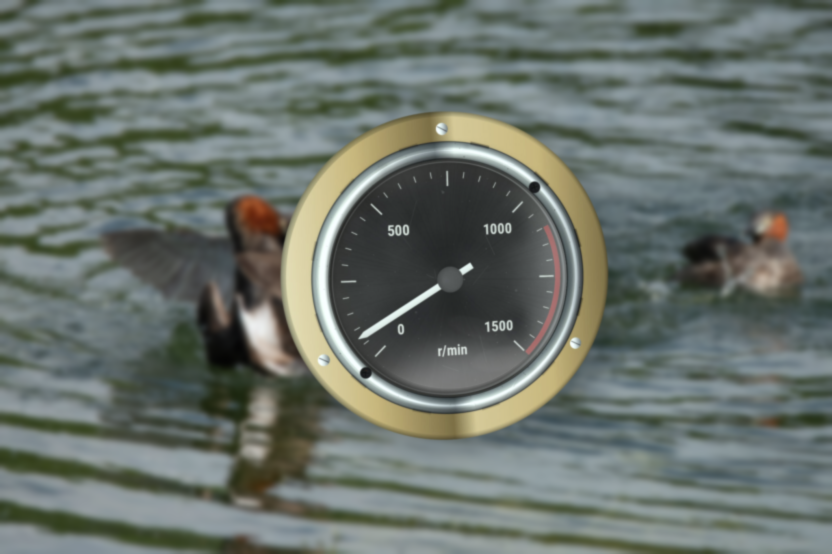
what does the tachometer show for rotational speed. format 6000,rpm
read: 75,rpm
